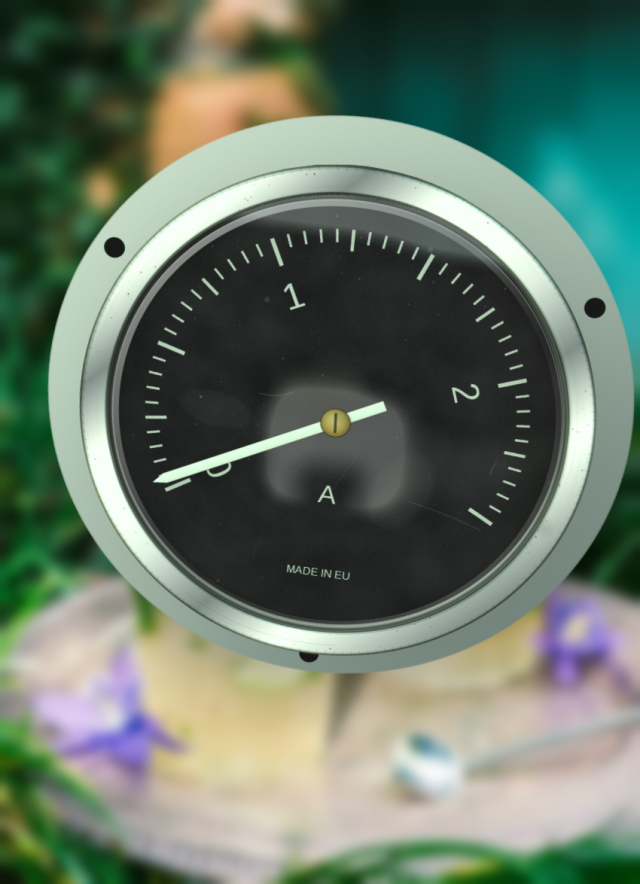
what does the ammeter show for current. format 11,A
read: 0.05,A
